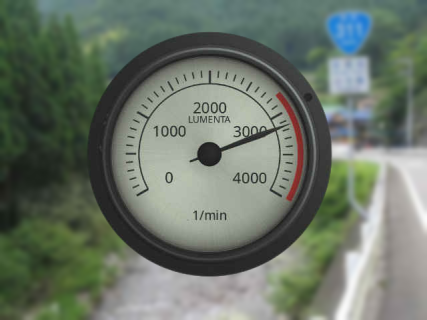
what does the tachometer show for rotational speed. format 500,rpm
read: 3150,rpm
